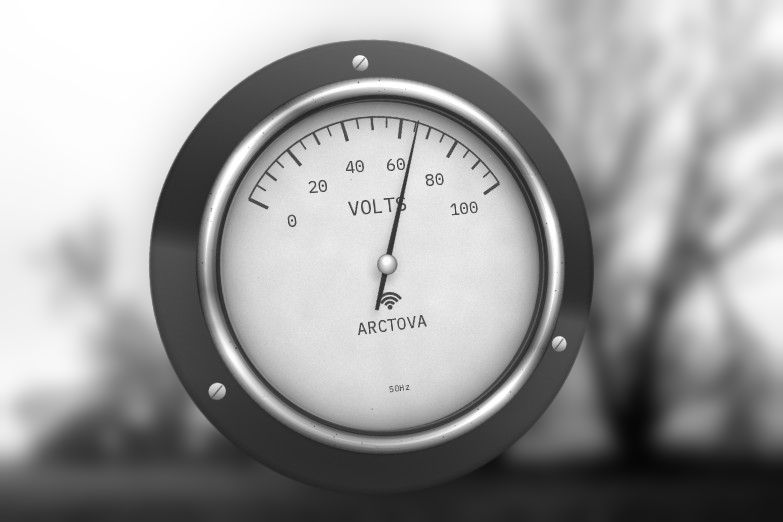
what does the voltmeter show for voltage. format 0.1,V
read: 65,V
